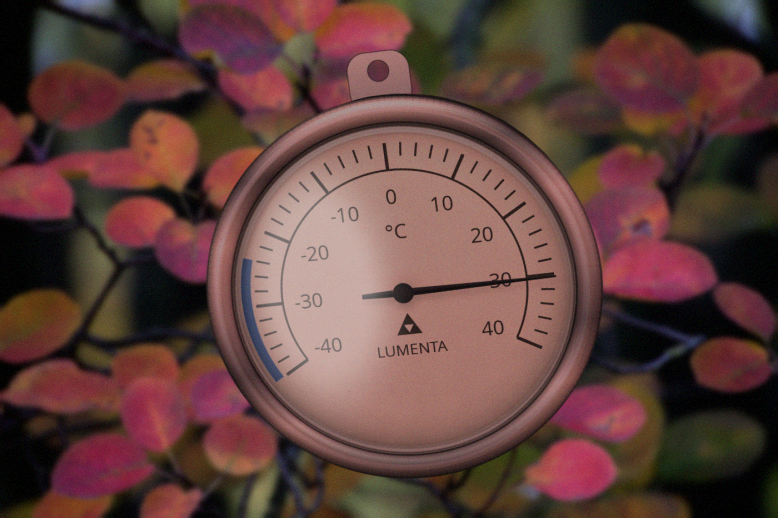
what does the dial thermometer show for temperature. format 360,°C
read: 30,°C
